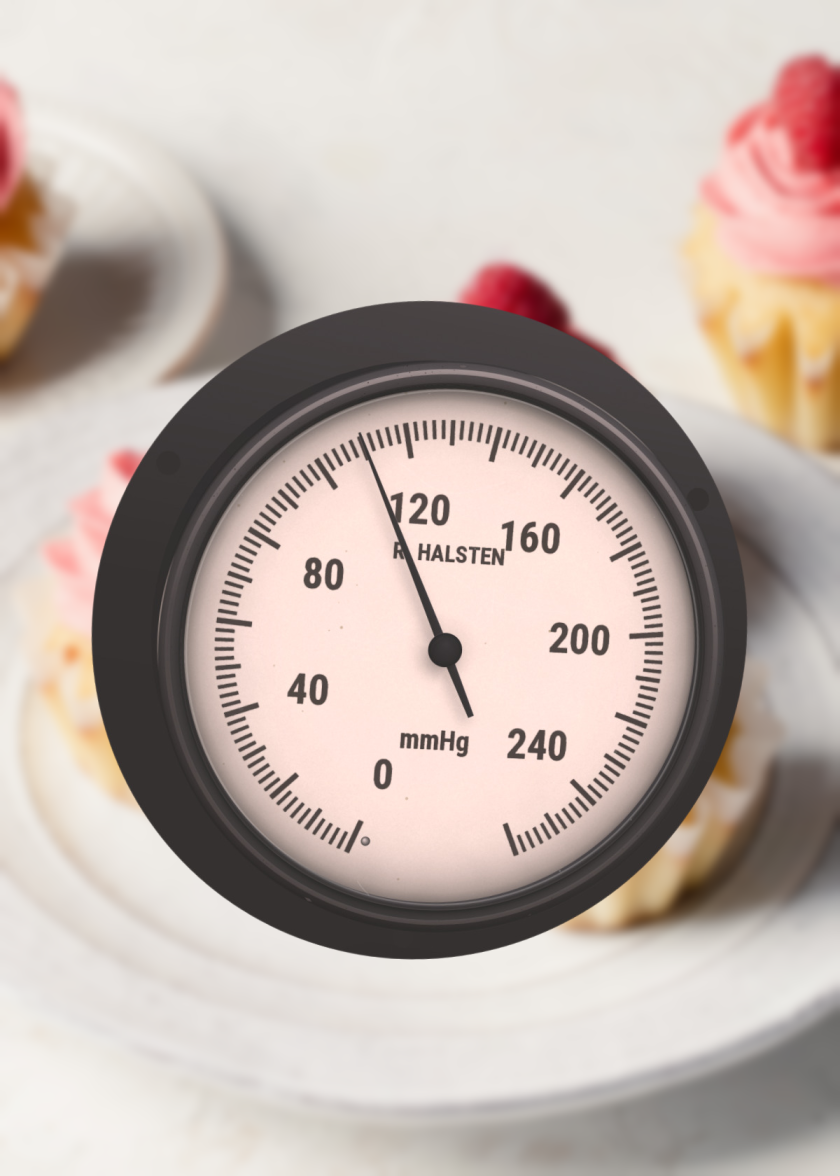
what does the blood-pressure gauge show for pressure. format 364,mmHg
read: 110,mmHg
